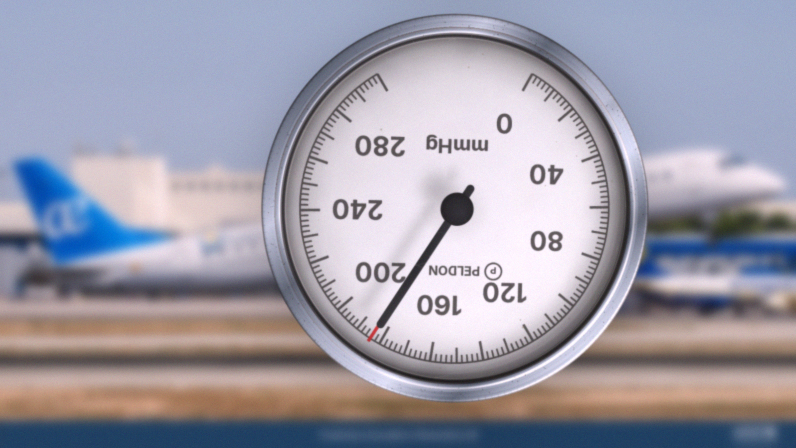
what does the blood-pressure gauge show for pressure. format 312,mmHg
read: 184,mmHg
